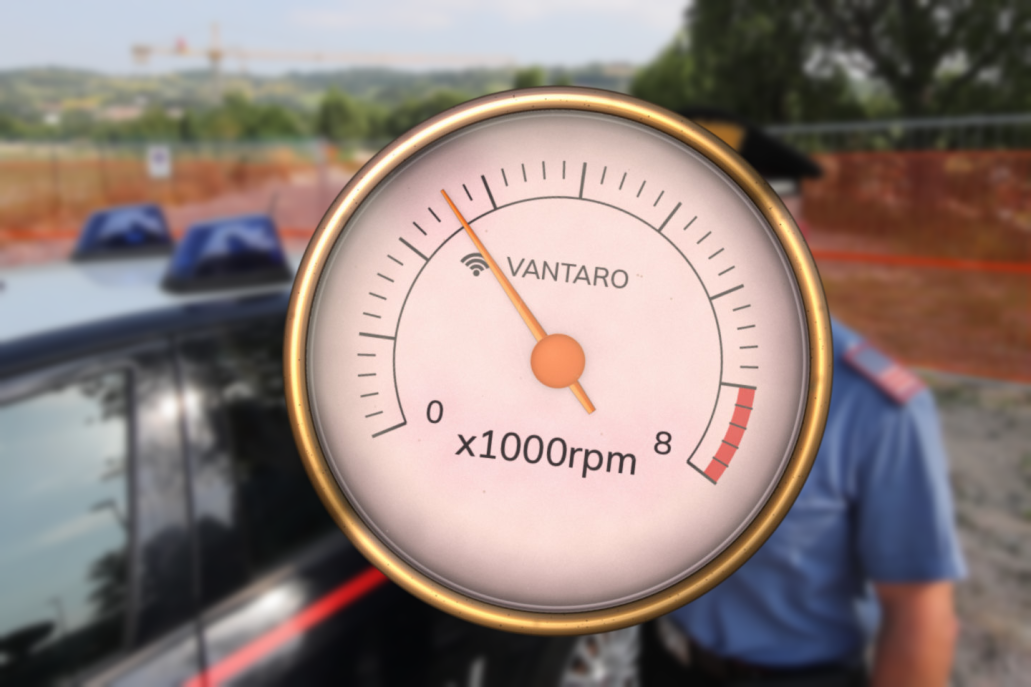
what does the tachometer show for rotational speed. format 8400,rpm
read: 2600,rpm
